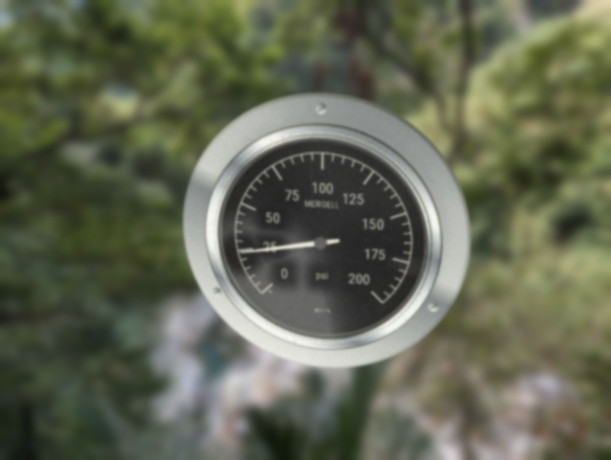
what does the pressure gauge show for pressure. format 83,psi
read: 25,psi
